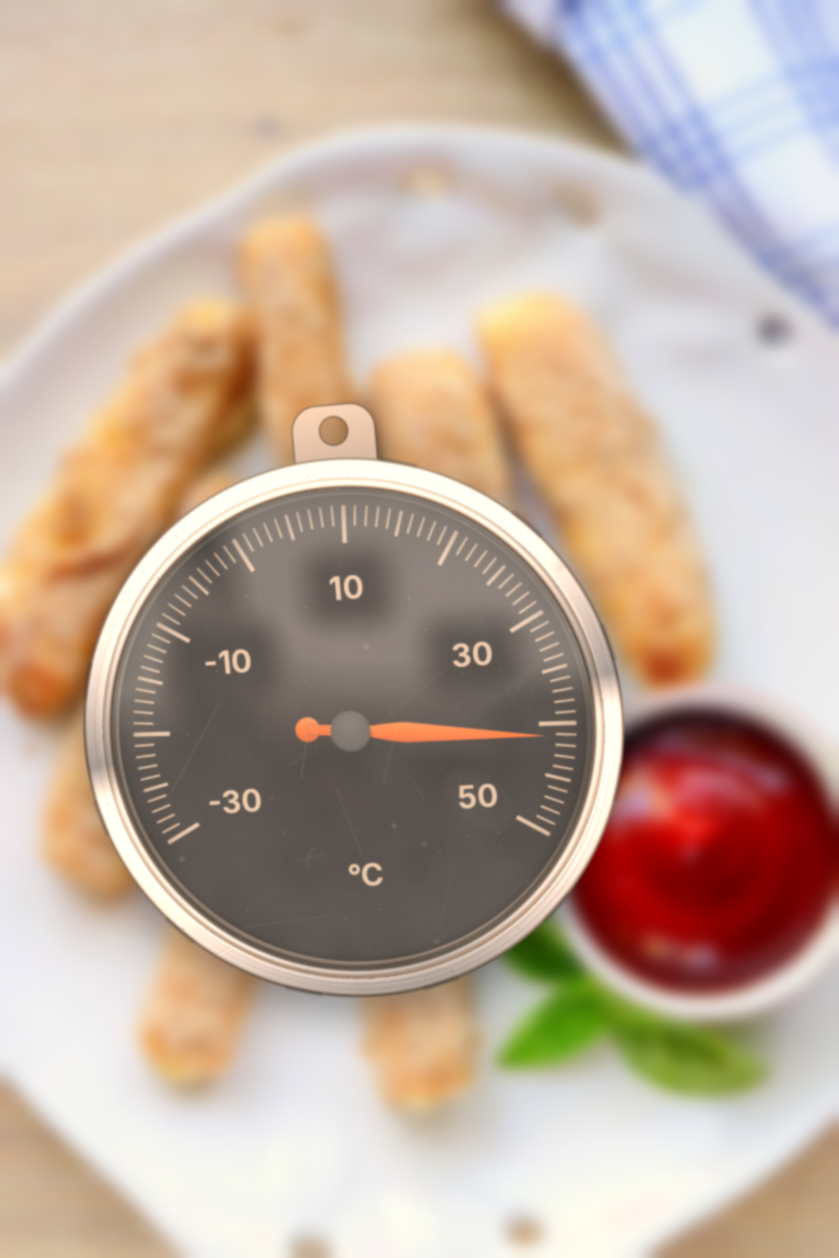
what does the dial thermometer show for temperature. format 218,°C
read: 41,°C
